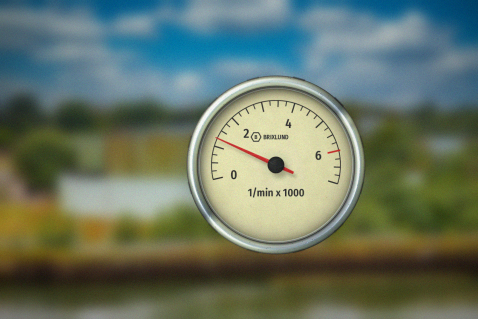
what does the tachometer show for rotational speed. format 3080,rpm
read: 1250,rpm
